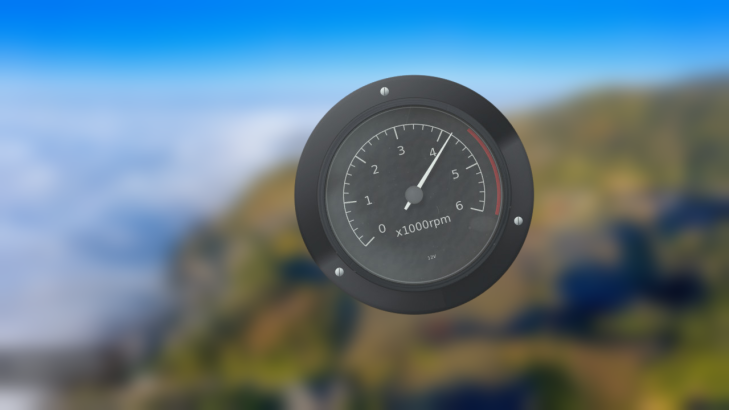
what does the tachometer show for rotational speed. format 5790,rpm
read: 4200,rpm
